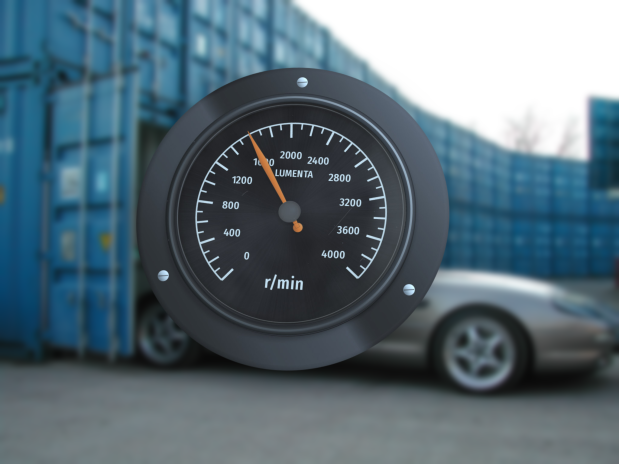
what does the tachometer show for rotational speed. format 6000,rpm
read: 1600,rpm
